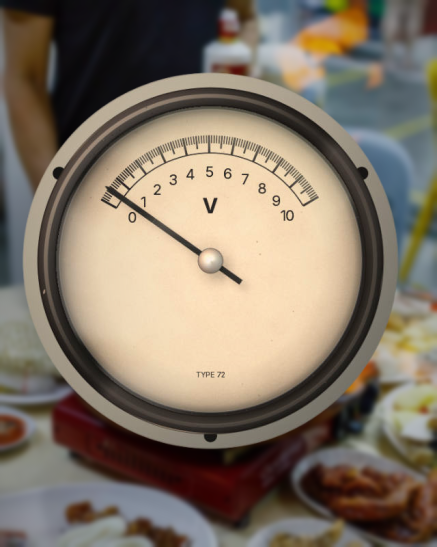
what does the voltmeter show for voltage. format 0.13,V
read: 0.5,V
